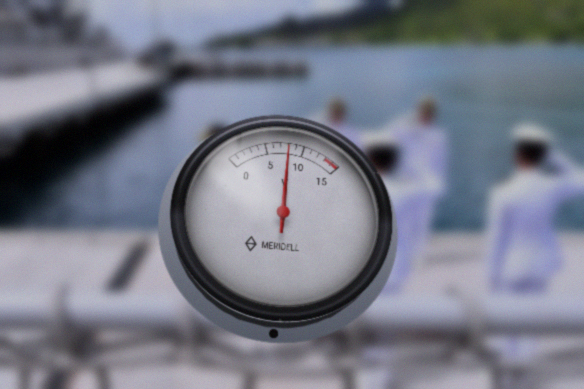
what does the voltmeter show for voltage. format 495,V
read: 8,V
